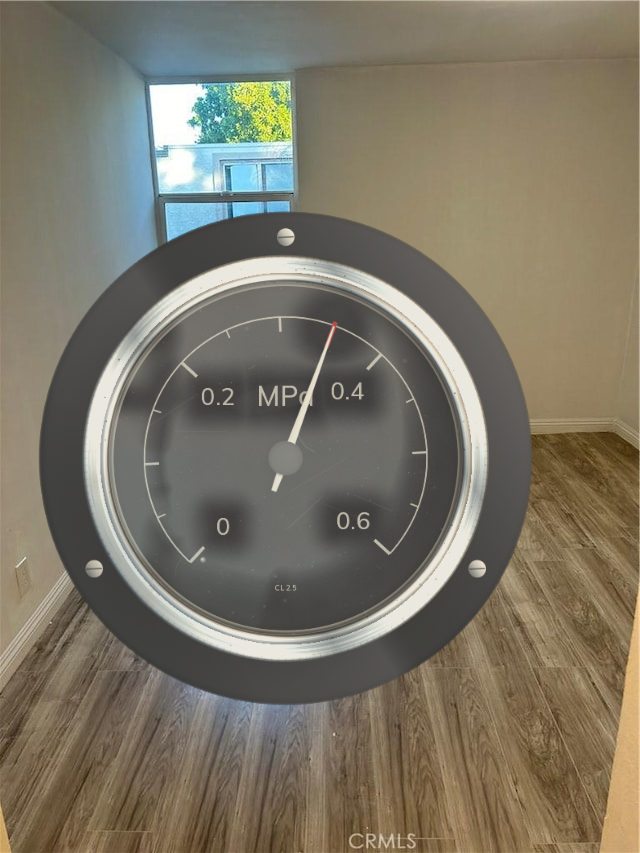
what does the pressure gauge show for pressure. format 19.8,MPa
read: 0.35,MPa
